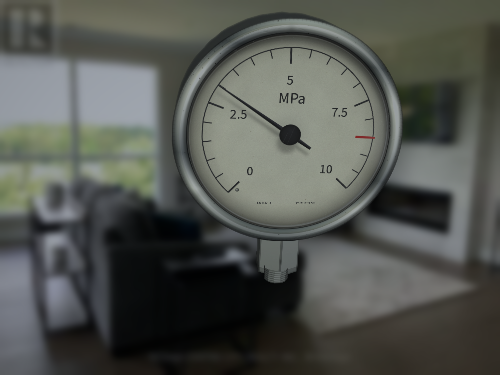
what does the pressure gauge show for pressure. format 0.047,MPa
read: 3,MPa
